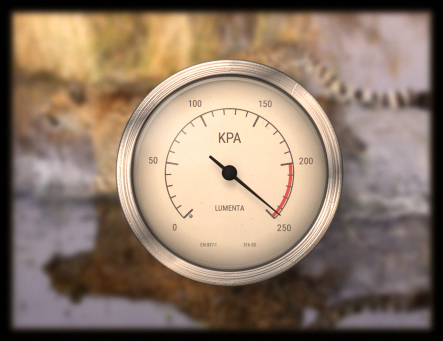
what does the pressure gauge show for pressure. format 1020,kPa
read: 245,kPa
